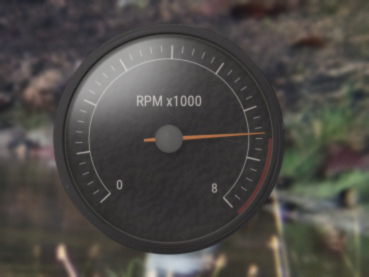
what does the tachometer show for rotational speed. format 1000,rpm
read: 6500,rpm
